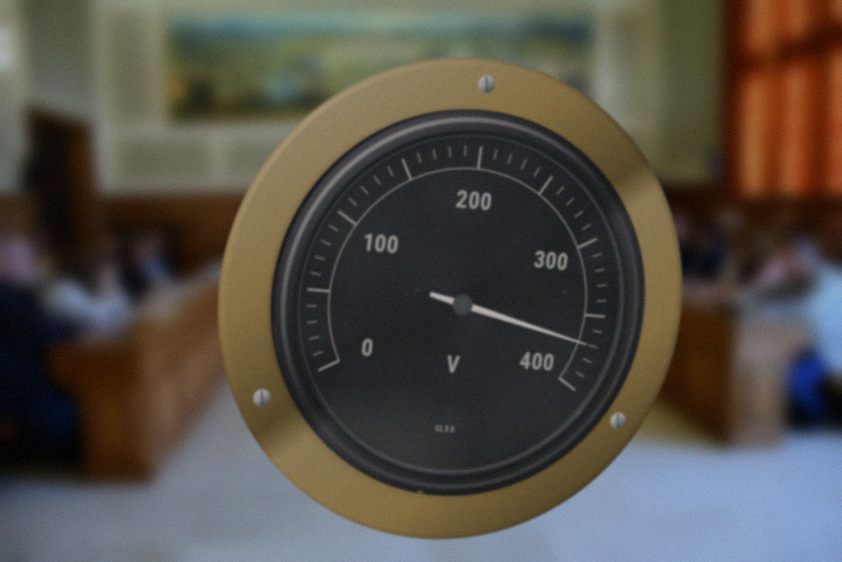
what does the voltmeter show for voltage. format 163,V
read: 370,V
